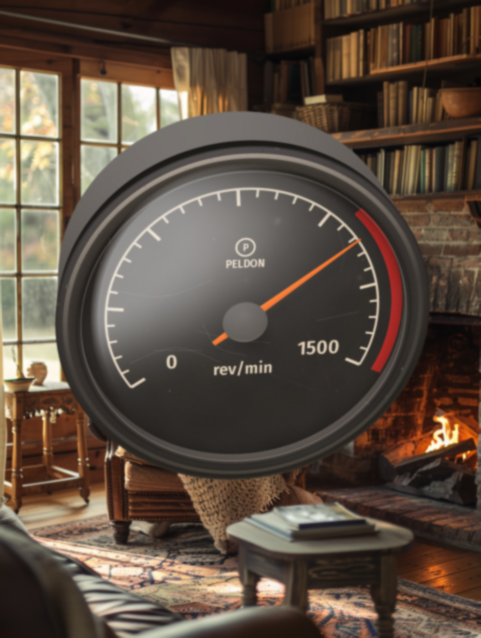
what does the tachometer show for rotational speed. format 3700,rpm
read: 1100,rpm
